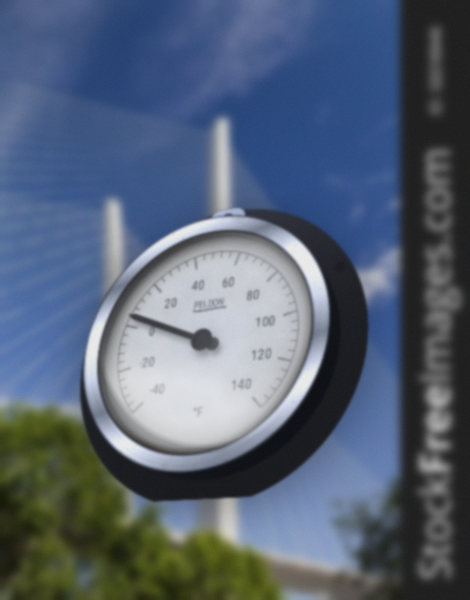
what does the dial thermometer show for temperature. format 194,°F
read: 4,°F
